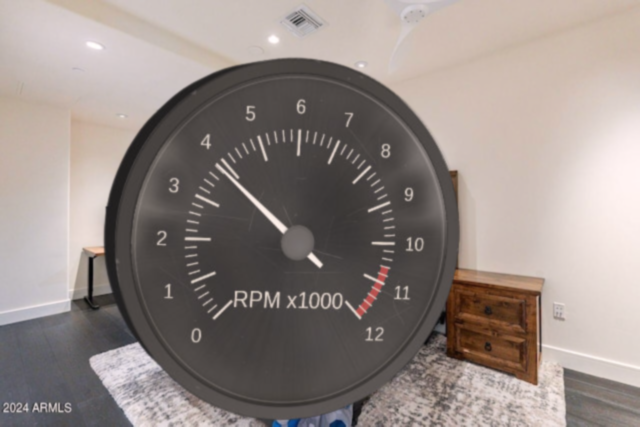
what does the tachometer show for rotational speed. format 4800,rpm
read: 3800,rpm
